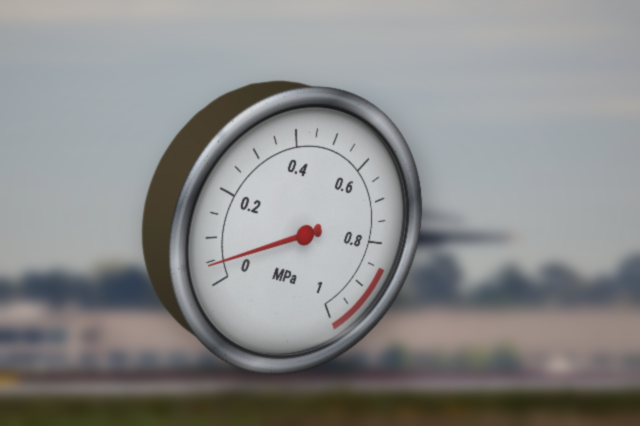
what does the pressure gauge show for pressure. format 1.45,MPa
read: 0.05,MPa
